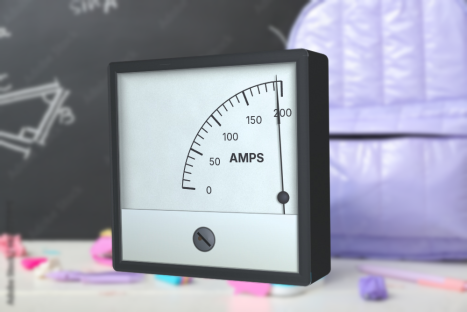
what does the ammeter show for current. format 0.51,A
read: 195,A
